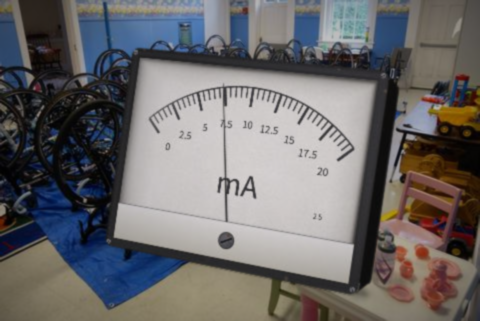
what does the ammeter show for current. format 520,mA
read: 7.5,mA
